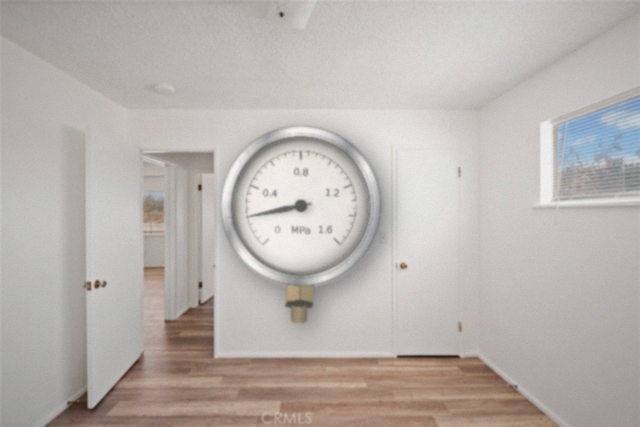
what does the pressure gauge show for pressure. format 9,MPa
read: 0.2,MPa
